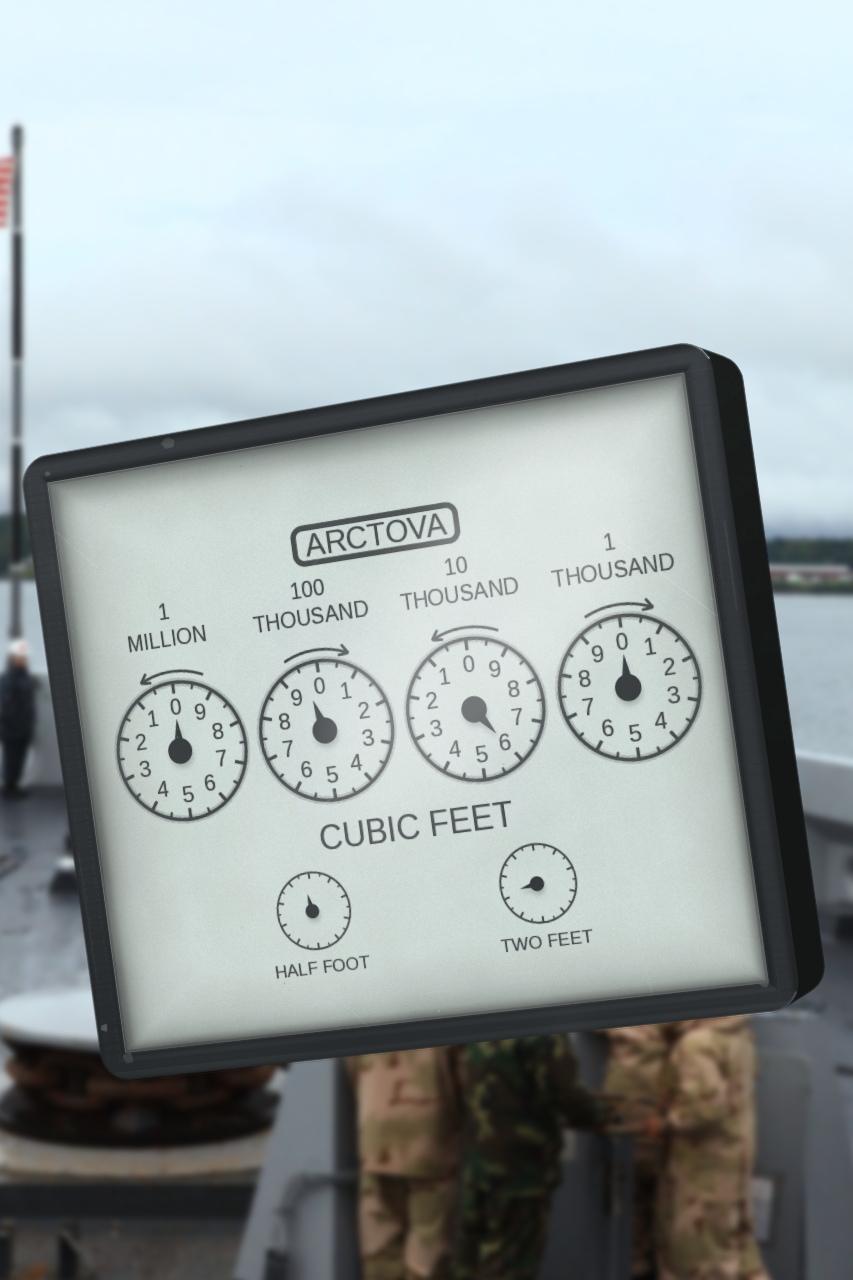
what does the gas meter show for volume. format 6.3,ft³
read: 996000,ft³
